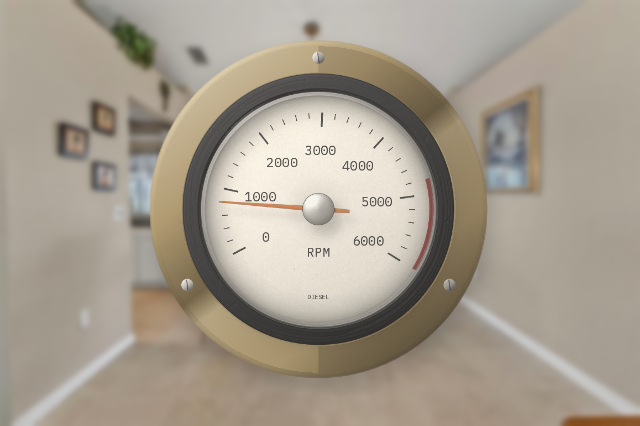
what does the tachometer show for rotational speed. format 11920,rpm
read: 800,rpm
